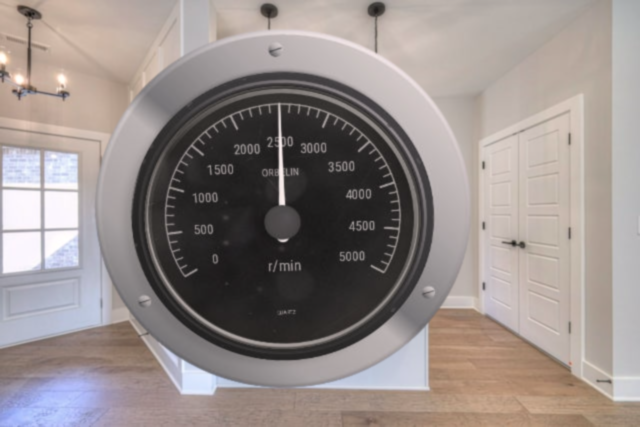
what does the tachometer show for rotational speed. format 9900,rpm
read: 2500,rpm
